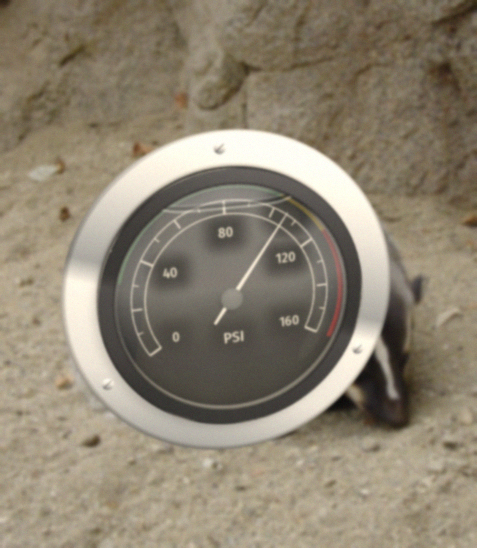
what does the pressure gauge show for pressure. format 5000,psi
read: 105,psi
